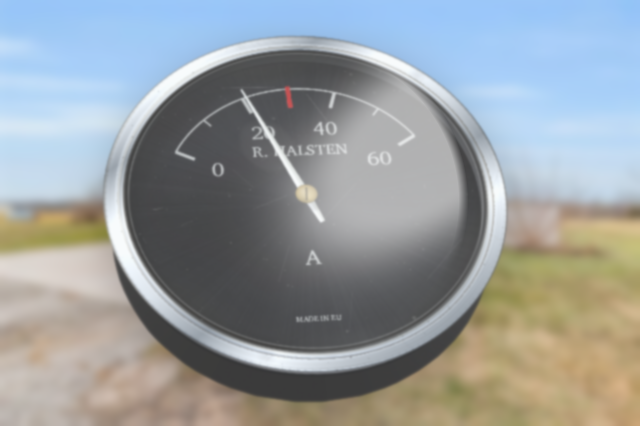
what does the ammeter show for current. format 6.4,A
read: 20,A
